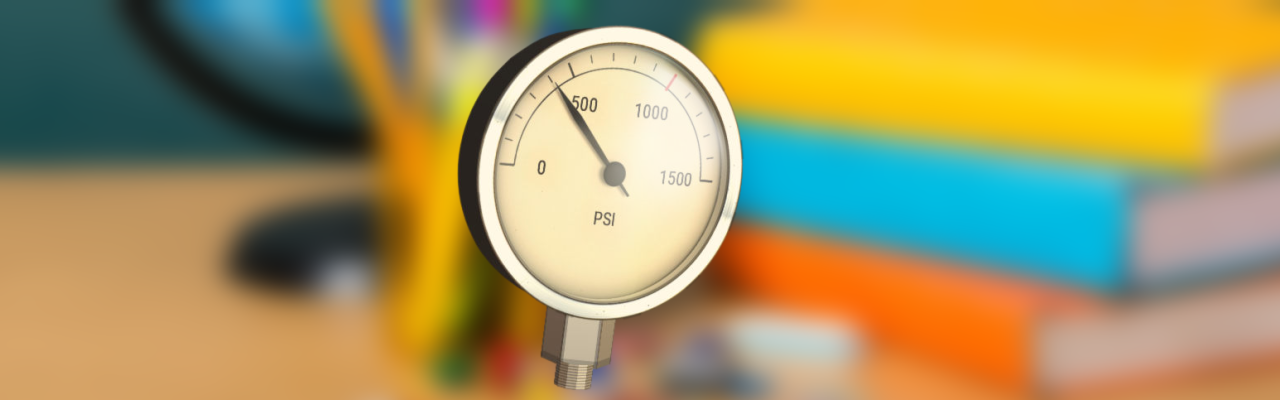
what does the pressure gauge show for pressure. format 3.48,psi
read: 400,psi
